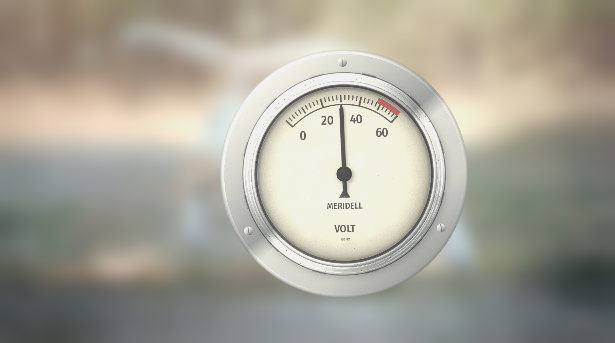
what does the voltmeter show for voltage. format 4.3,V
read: 30,V
